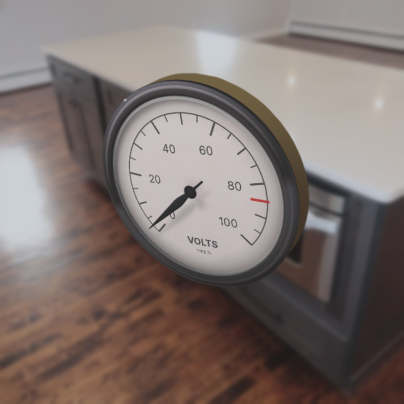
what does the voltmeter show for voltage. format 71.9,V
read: 2.5,V
